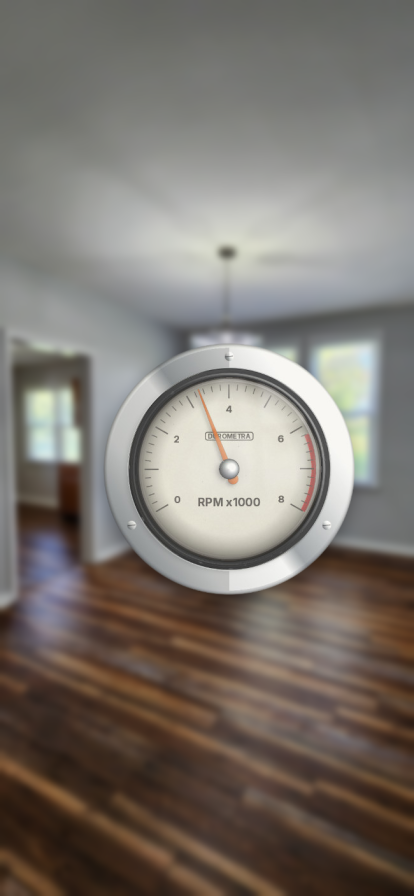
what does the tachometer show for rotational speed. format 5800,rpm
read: 3300,rpm
